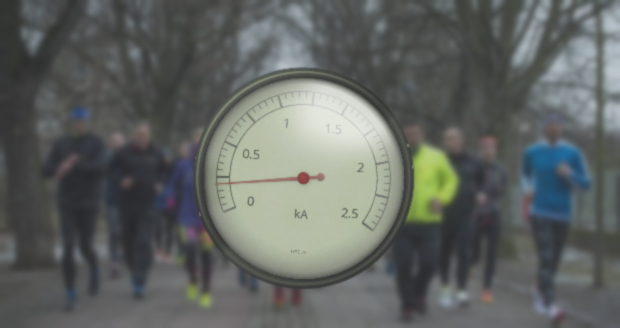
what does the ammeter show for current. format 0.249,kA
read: 0.2,kA
